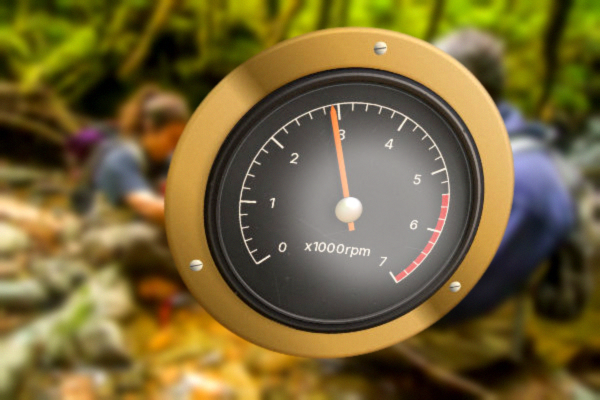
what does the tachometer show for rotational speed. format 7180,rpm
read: 2900,rpm
